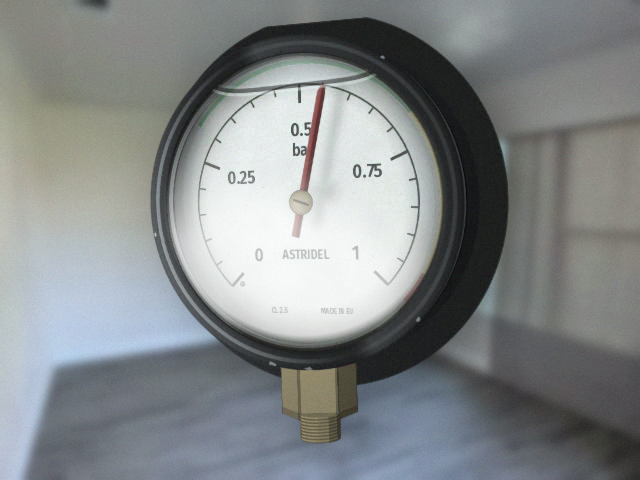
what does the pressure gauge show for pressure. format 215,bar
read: 0.55,bar
